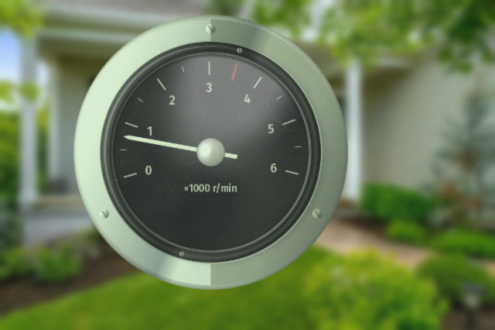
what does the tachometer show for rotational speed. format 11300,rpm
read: 750,rpm
